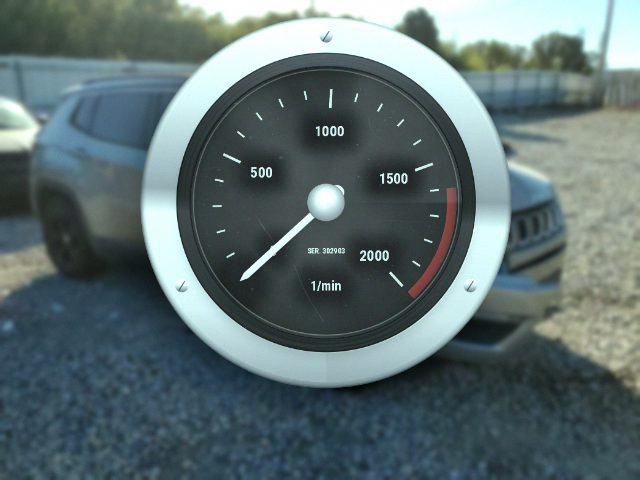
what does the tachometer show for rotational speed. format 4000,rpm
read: 0,rpm
